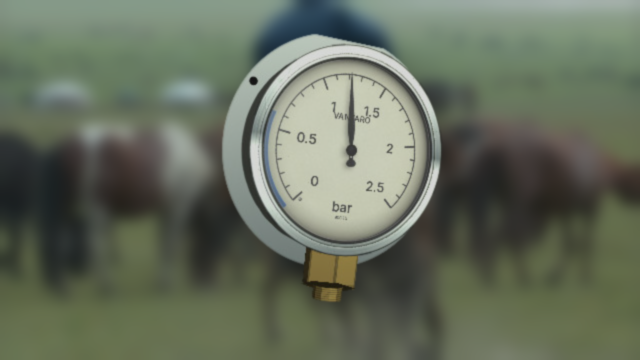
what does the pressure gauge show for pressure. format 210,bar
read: 1.2,bar
